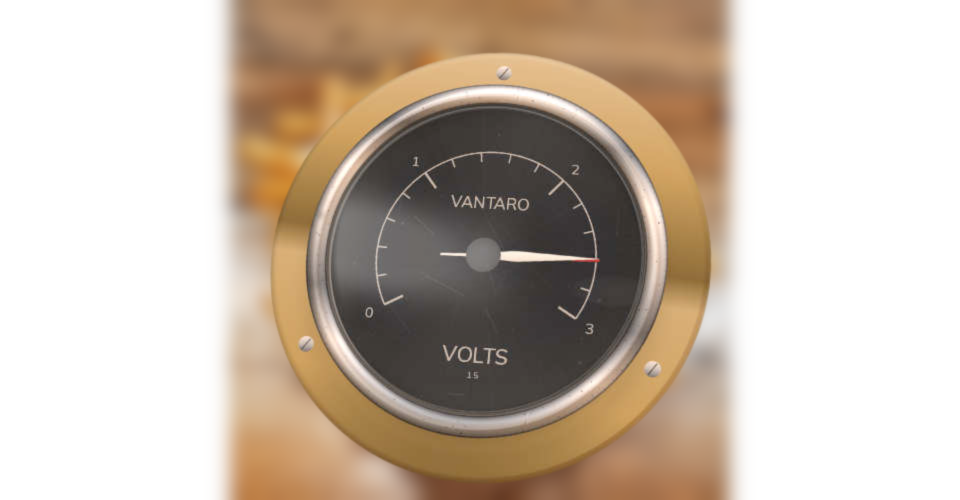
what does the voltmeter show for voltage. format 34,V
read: 2.6,V
